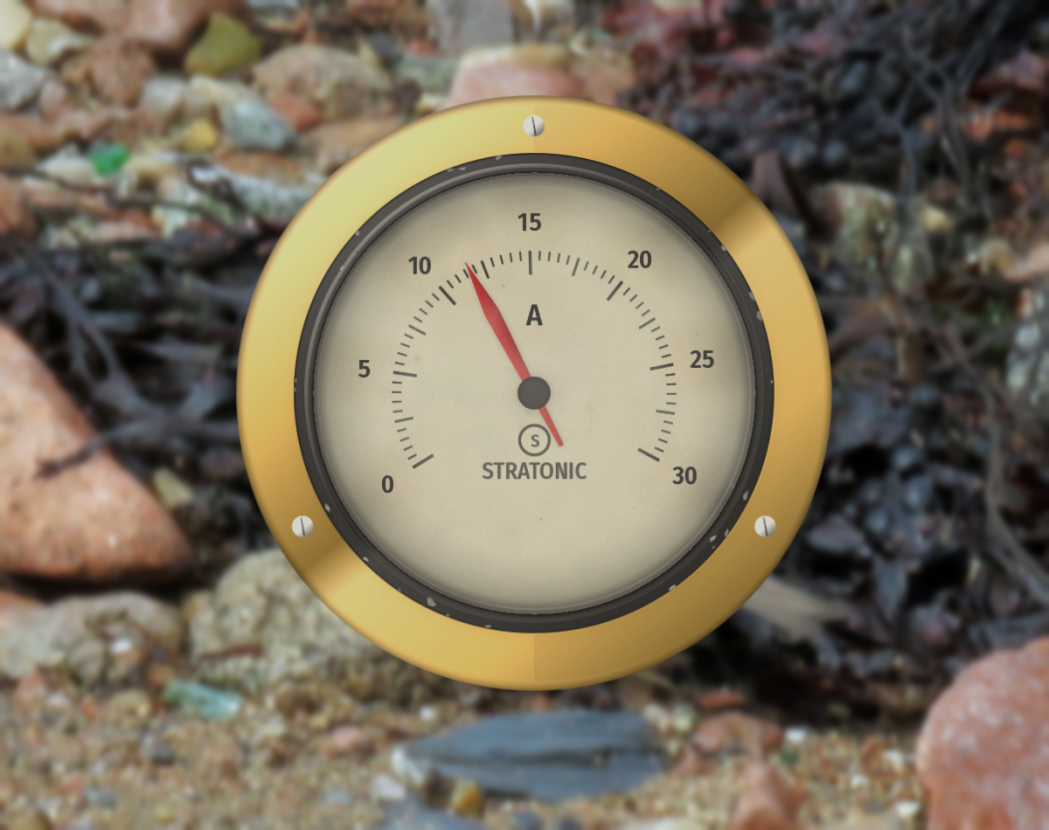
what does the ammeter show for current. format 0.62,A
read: 11.75,A
